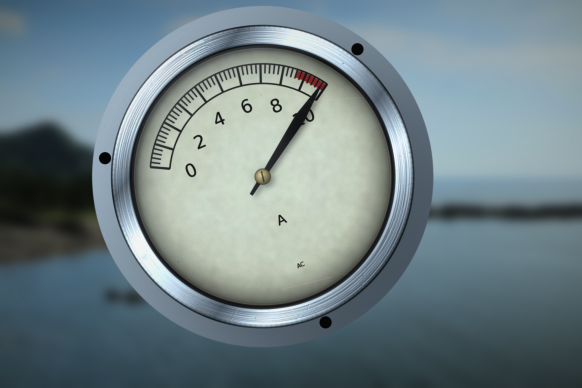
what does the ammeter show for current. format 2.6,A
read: 9.8,A
